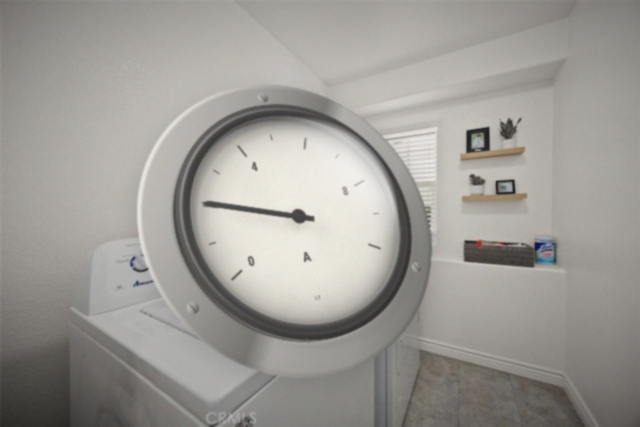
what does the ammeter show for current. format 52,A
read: 2,A
